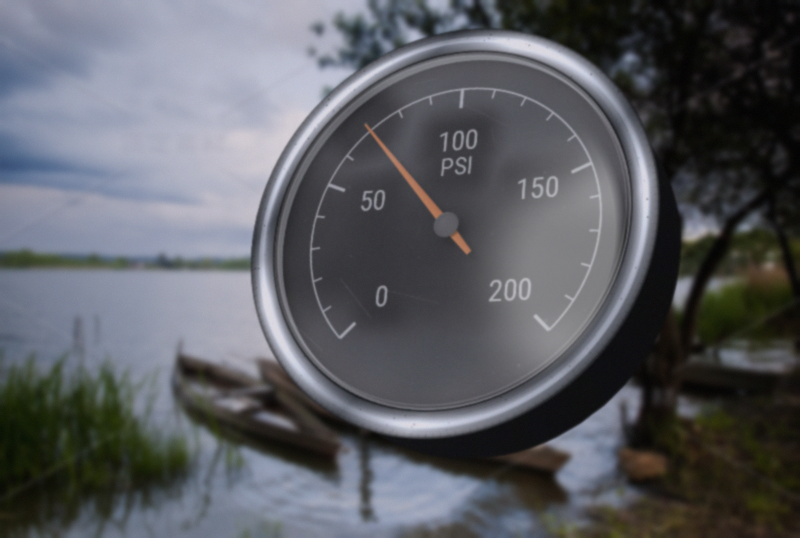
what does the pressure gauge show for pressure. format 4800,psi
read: 70,psi
